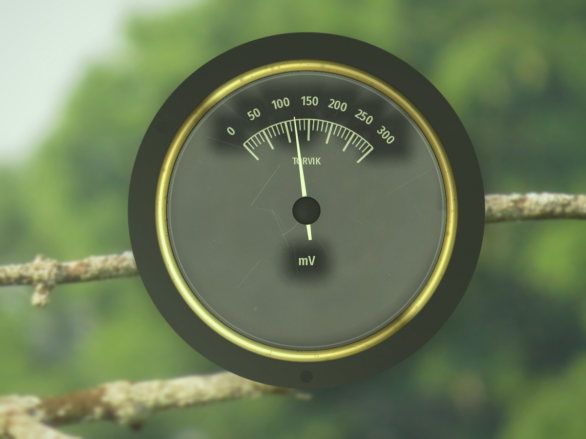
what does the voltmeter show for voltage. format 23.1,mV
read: 120,mV
